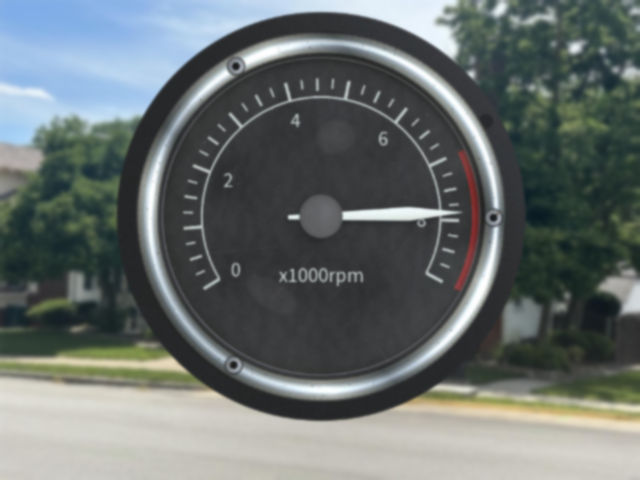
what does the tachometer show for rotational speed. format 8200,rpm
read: 7875,rpm
